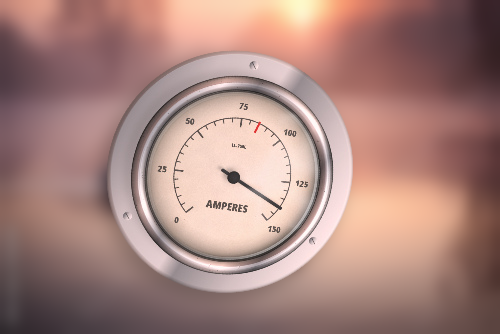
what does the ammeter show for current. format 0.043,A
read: 140,A
